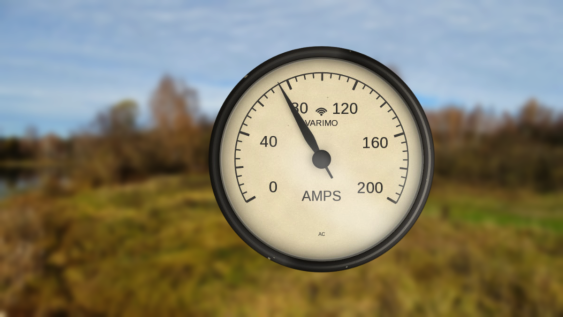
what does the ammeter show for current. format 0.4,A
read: 75,A
